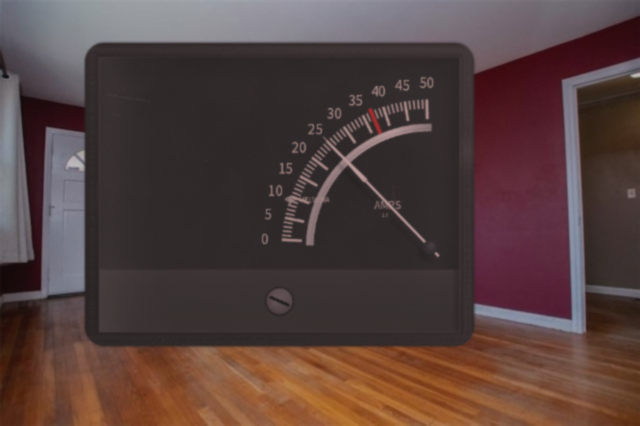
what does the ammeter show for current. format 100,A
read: 25,A
